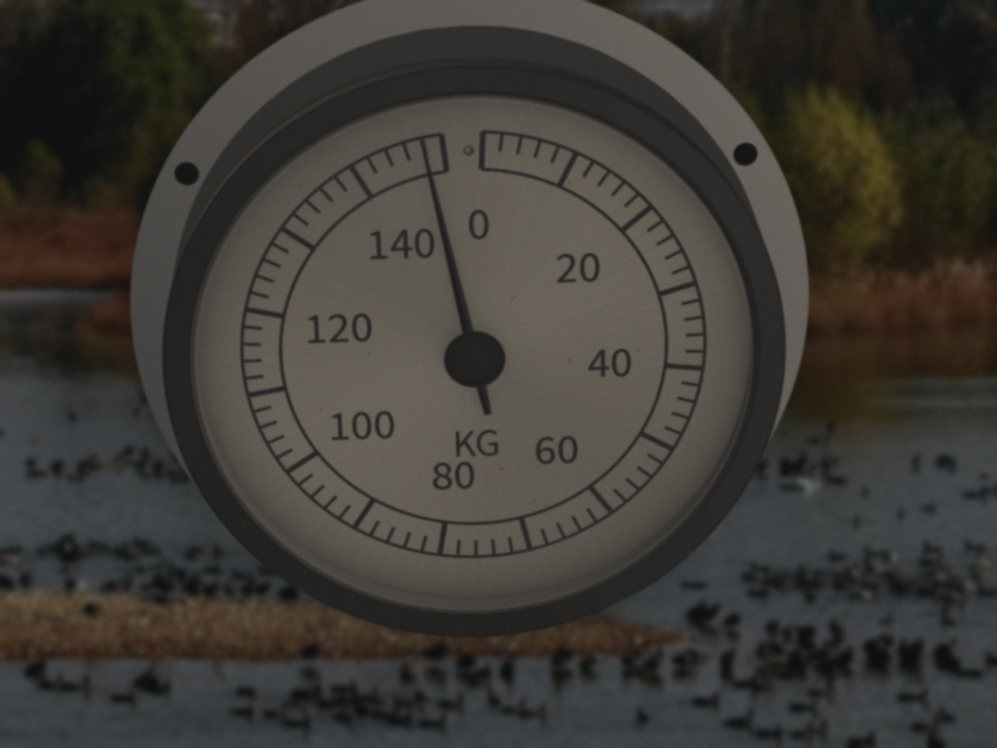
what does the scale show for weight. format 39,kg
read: 148,kg
